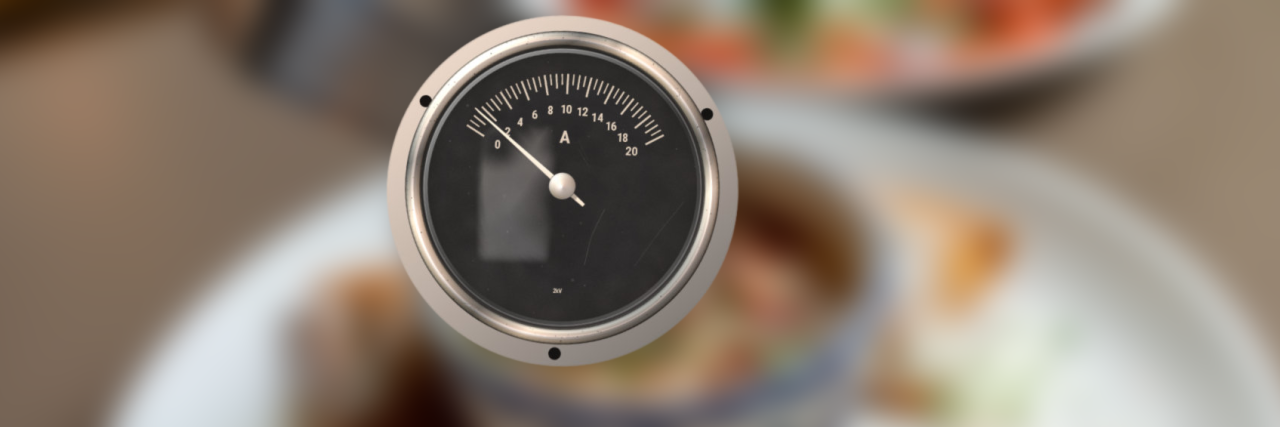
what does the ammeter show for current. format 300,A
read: 1.5,A
